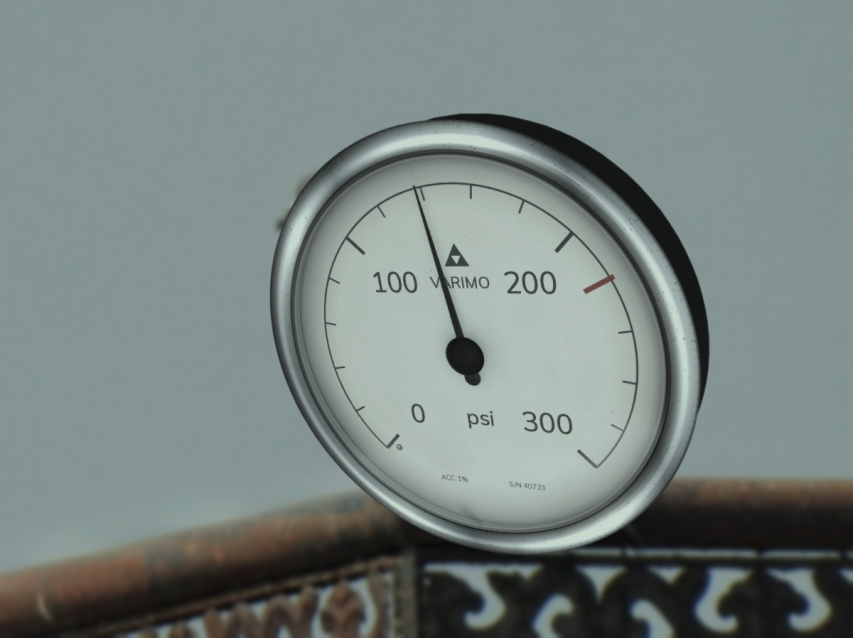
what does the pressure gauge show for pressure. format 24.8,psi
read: 140,psi
